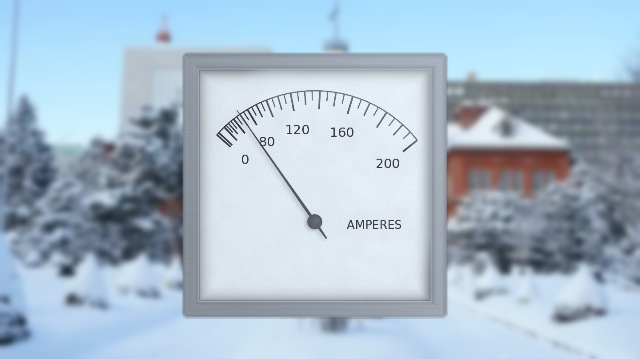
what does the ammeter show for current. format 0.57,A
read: 70,A
